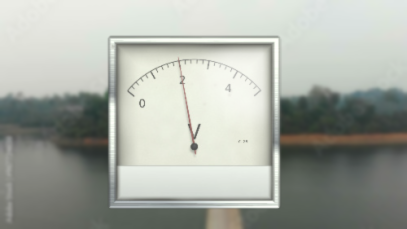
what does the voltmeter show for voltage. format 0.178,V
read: 2,V
